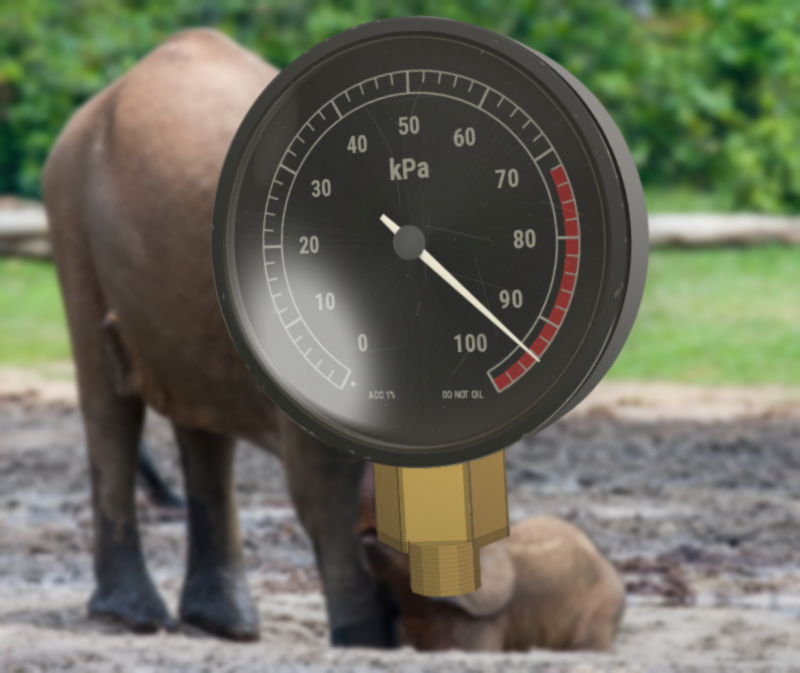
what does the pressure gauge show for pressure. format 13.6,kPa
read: 94,kPa
